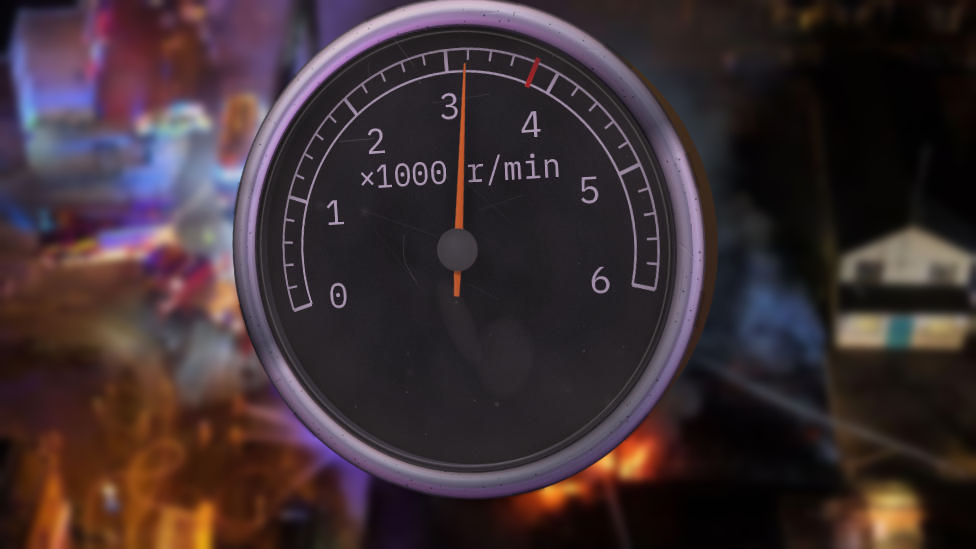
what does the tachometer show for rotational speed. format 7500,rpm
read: 3200,rpm
